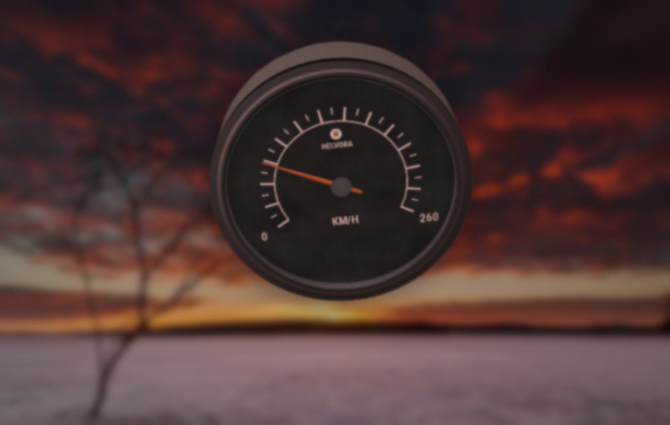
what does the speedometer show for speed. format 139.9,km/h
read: 60,km/h
